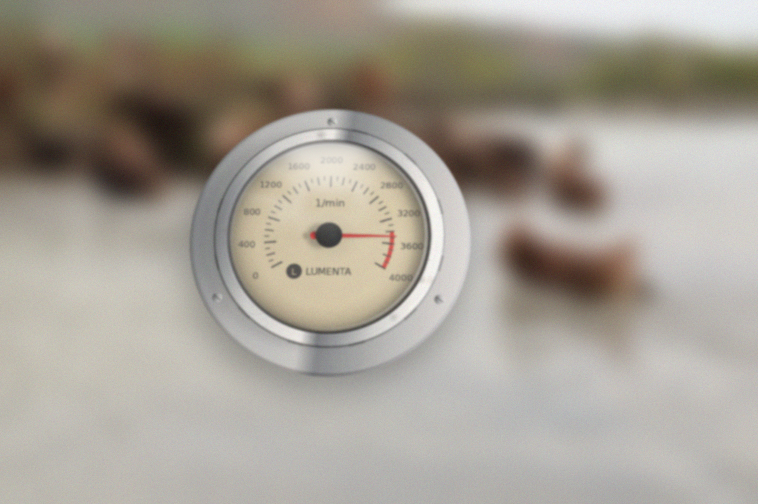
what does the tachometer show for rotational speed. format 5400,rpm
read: 3500,rpm
